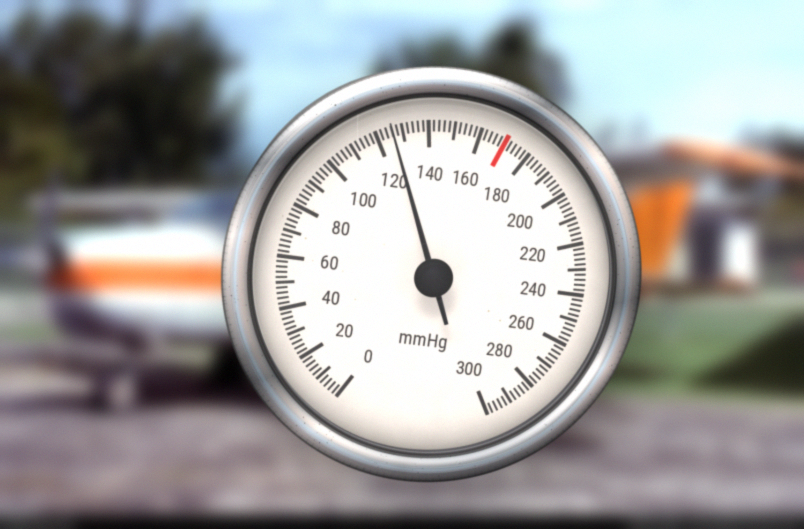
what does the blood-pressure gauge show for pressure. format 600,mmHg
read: 126,mmHg
